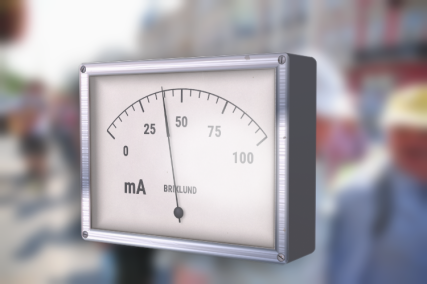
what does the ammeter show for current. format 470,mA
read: 40,mA
